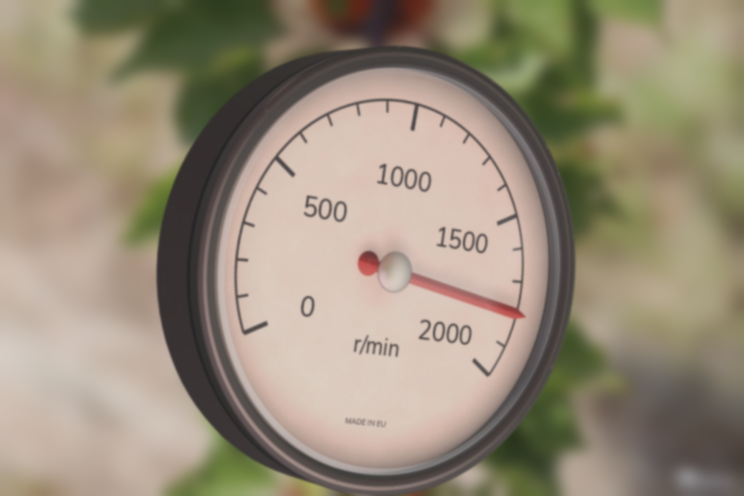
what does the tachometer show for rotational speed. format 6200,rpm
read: 1800,rpm
